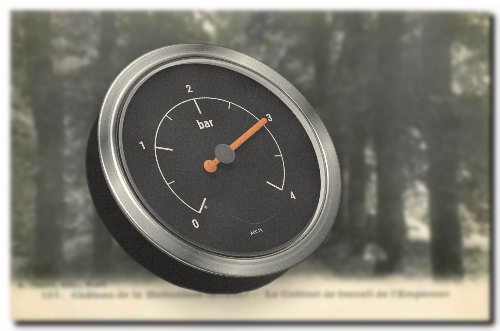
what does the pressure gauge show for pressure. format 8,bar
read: 3,bar
